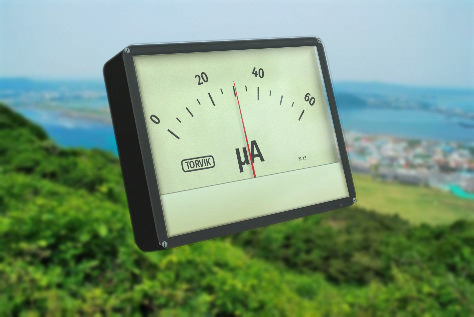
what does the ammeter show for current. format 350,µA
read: 30,µA
